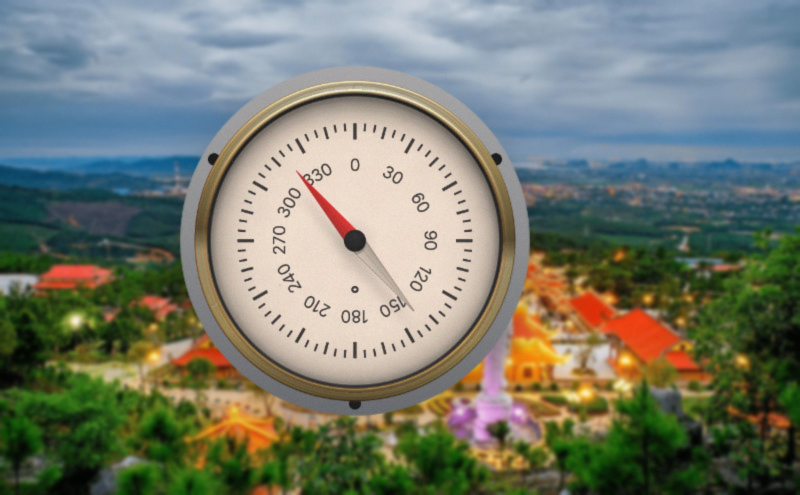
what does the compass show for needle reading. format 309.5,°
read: 320,°
